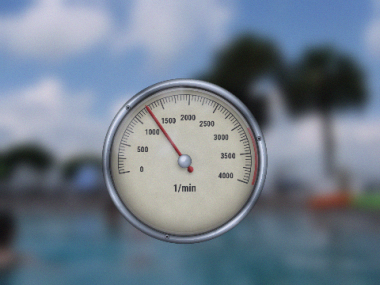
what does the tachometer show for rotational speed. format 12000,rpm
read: 1250,rpm
